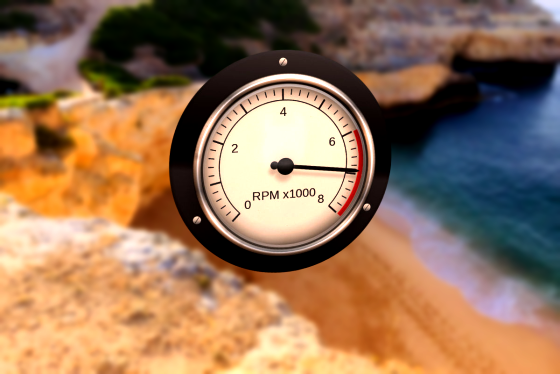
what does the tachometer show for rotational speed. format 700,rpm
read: 6900,rpm
